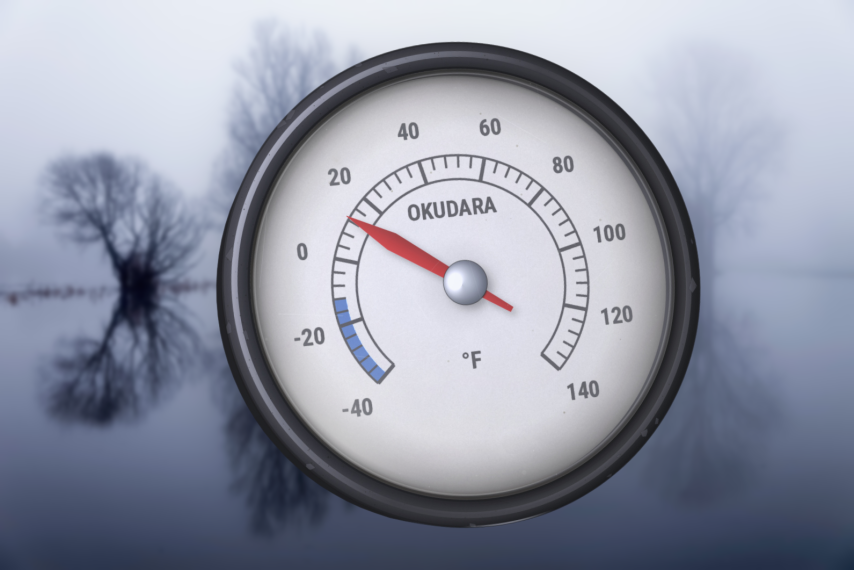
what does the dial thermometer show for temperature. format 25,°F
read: 12,°F
